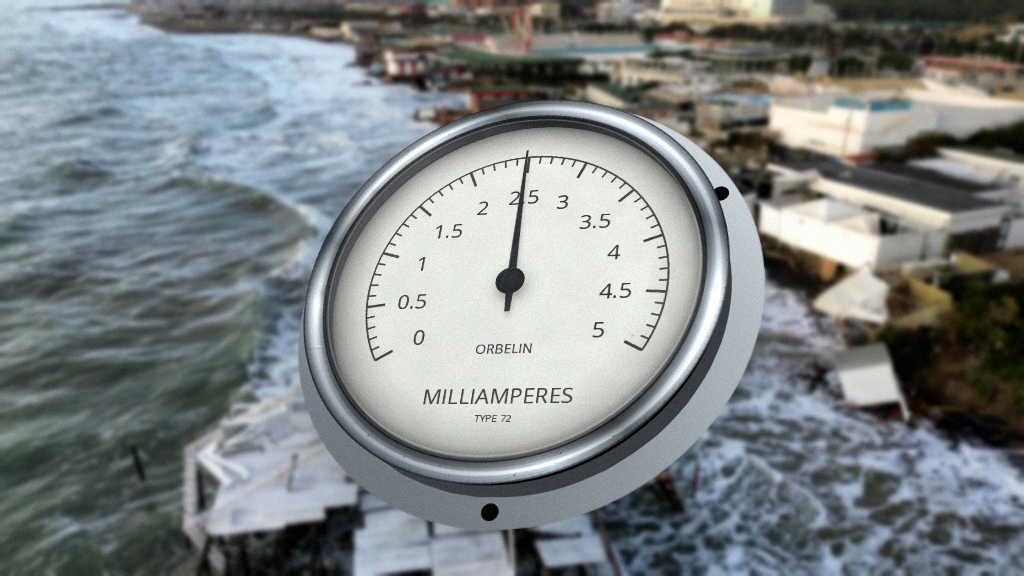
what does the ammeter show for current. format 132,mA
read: 2.5,mA
